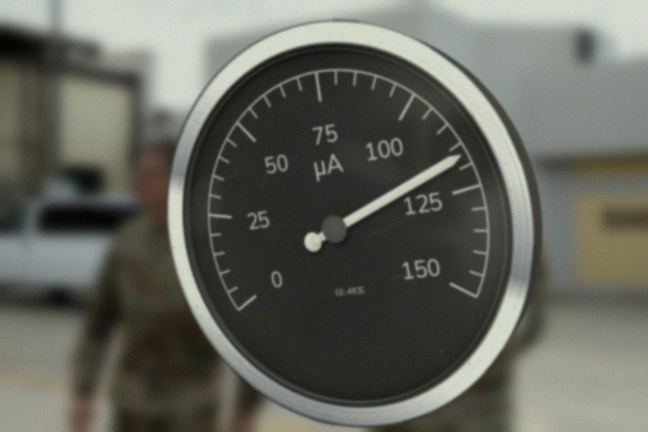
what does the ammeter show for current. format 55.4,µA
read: 117.5,µA
